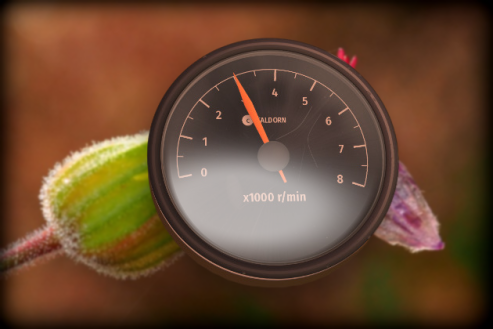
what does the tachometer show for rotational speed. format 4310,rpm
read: 3000,rpm
